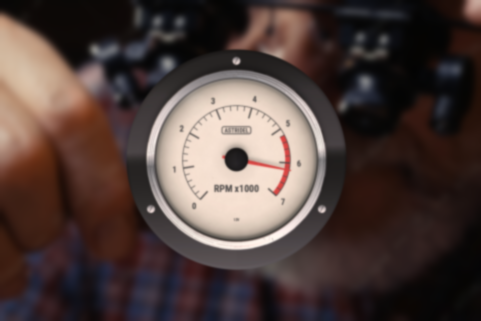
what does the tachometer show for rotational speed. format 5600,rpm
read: 6200,rpm
